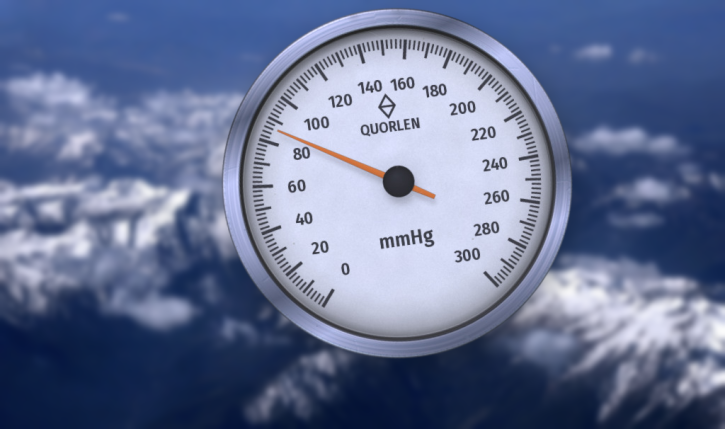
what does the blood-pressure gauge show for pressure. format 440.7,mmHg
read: 86,mmHg
